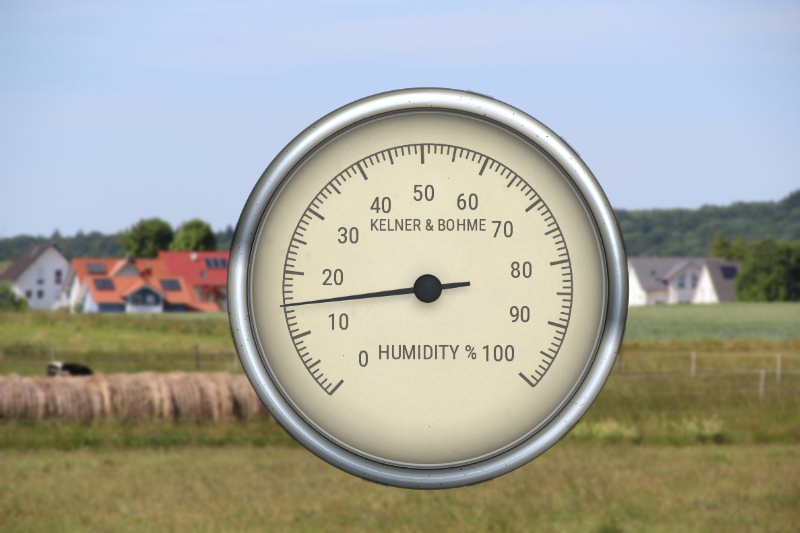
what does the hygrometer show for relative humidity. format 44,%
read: 15,%
